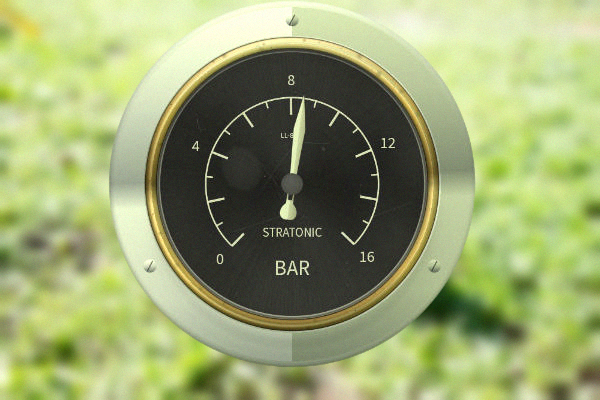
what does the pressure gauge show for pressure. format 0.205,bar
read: 8.5,bar
